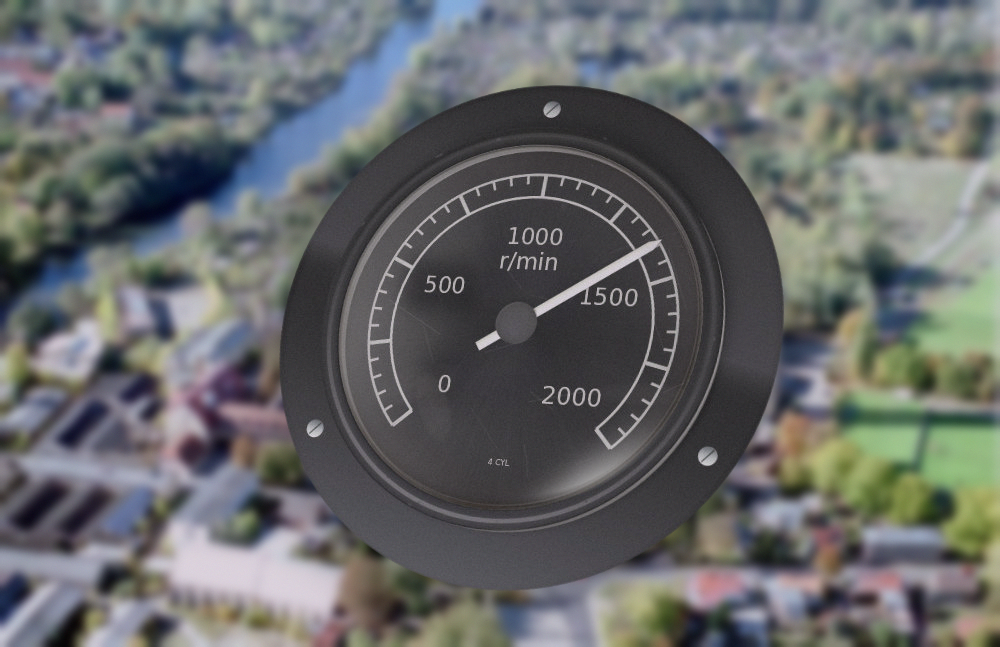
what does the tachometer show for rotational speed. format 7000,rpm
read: 1400,rpm
